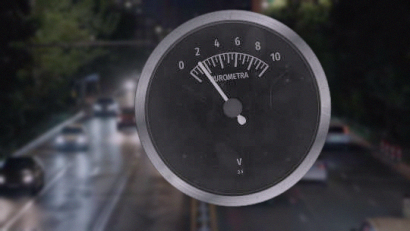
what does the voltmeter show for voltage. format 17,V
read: 1.5,V
